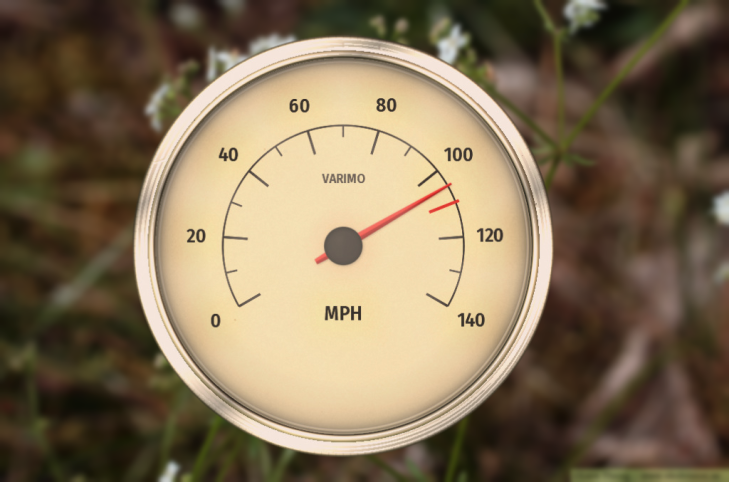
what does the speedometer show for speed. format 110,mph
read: 105,mph
